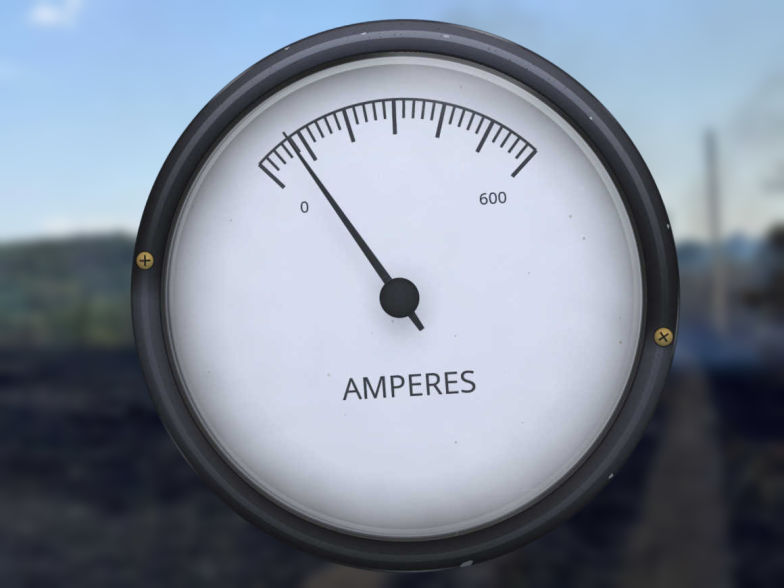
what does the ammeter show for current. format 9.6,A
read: 80,A
